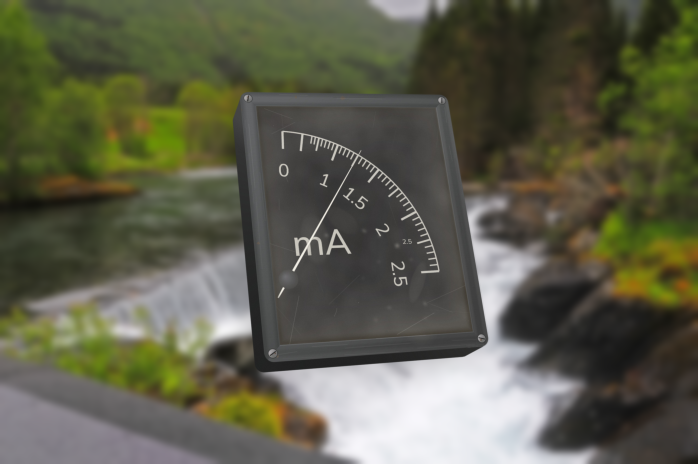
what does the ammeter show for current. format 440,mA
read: 1.25,mA
